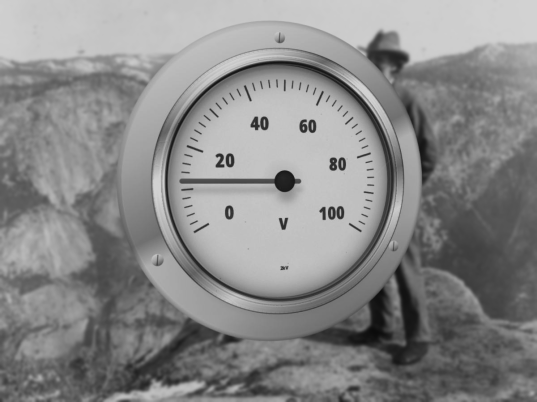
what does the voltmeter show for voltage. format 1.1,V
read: 12,V
